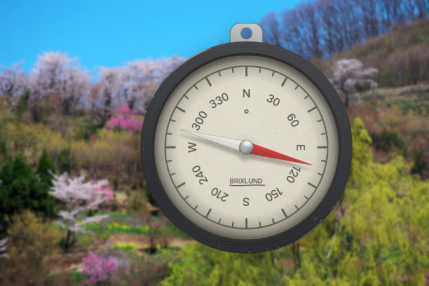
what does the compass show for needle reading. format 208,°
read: 105,°
